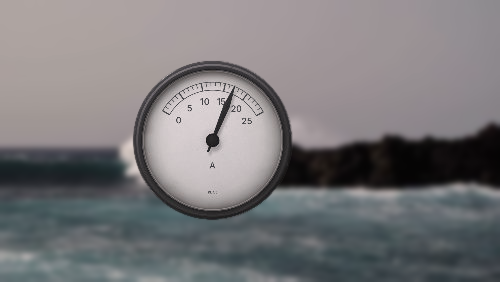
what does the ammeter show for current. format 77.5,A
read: 17,A
